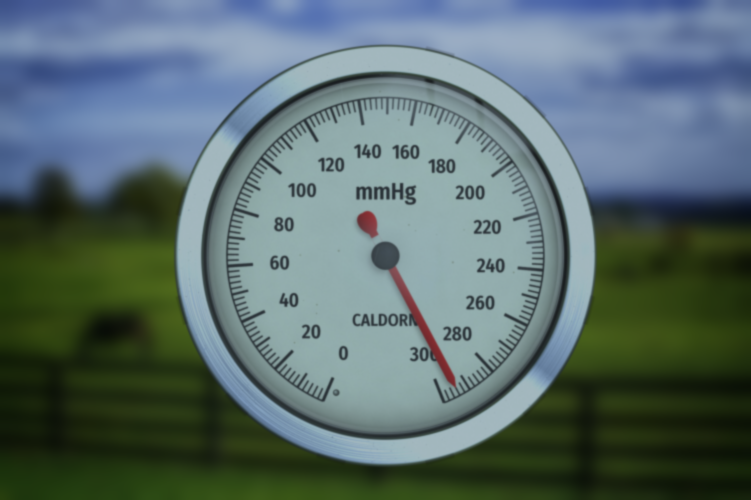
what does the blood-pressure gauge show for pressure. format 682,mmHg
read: 294,mmHg
